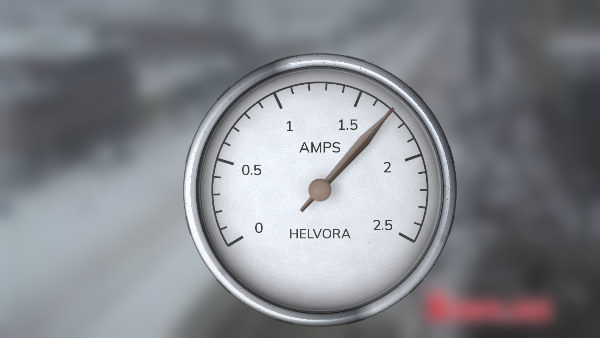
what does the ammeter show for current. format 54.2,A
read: 1.7,A
